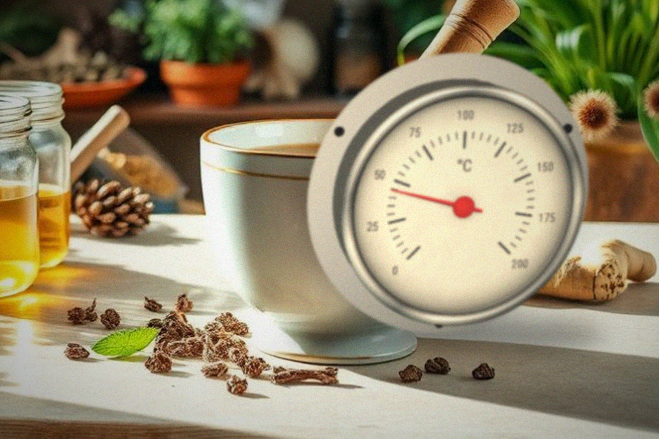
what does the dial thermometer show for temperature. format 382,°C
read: 45,°C
